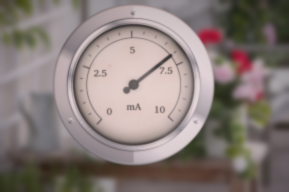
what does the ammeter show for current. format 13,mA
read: 7,mA
